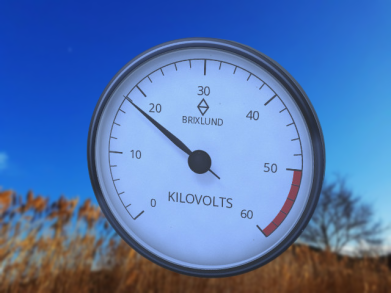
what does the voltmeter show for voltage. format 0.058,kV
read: 18,kV
